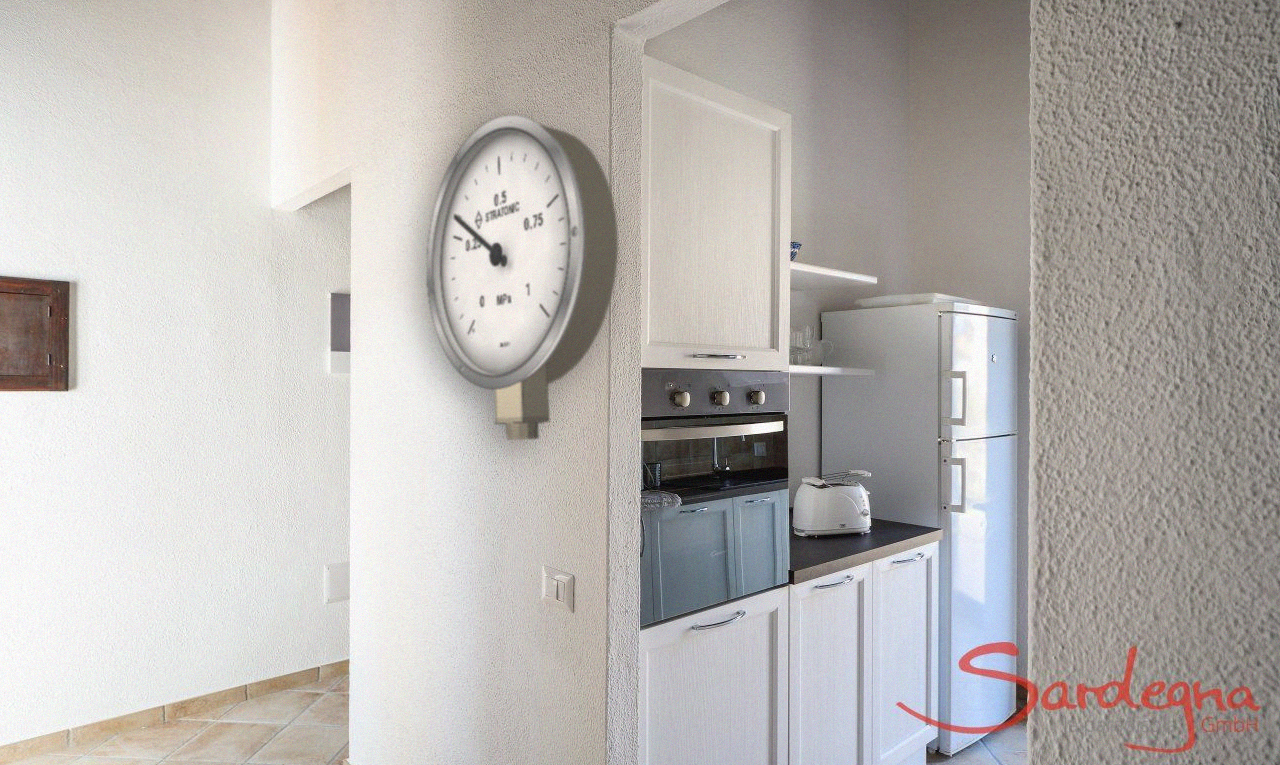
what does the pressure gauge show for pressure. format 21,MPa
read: 0.3,MPa
